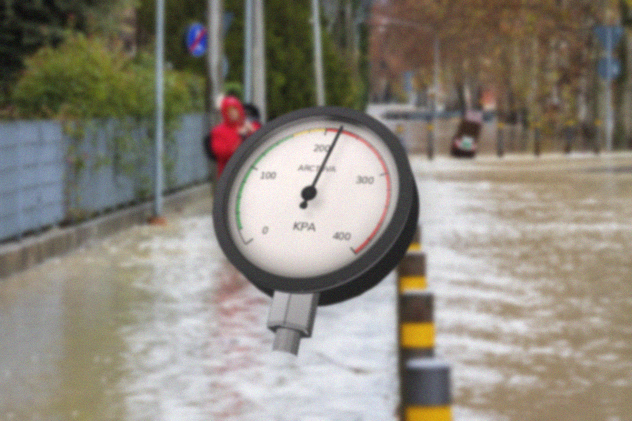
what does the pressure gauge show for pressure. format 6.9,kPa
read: 220,kPa
